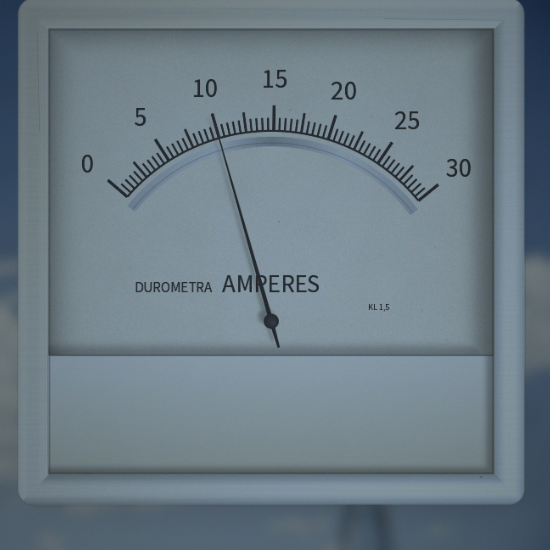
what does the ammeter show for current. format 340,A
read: 10,A
